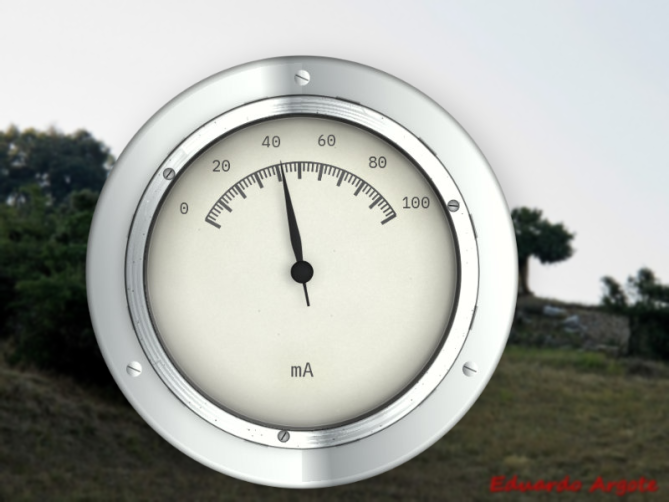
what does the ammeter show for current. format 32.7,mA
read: 42,mA
